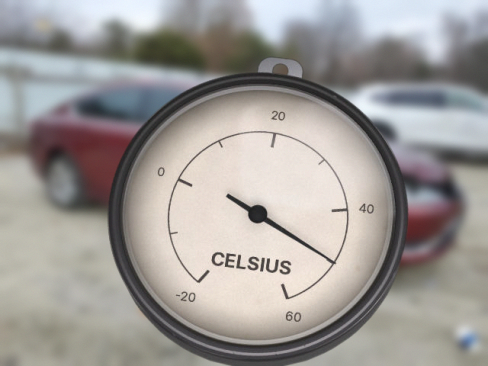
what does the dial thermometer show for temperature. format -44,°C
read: 50,°C
